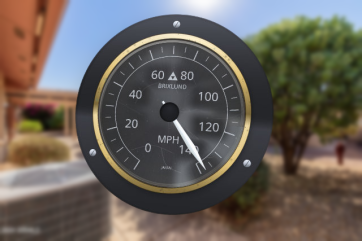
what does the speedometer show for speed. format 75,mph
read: 137.5,mph
